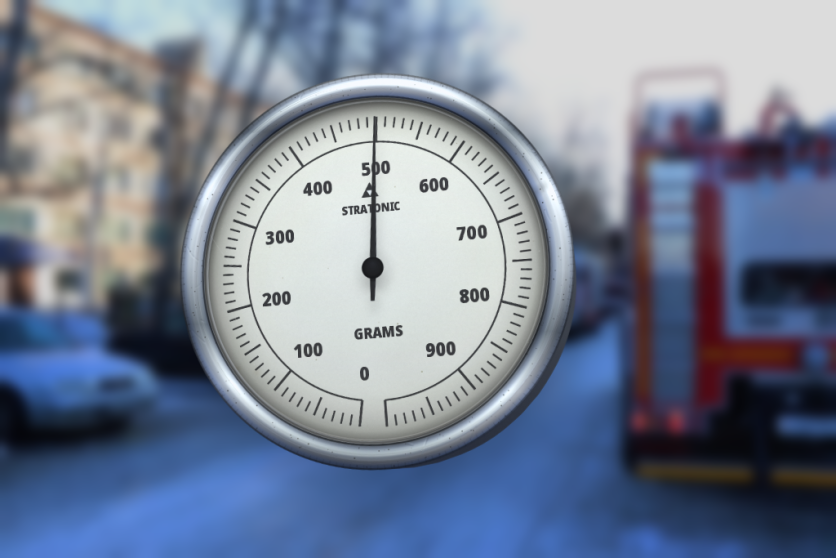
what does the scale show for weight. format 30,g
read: 500,g
